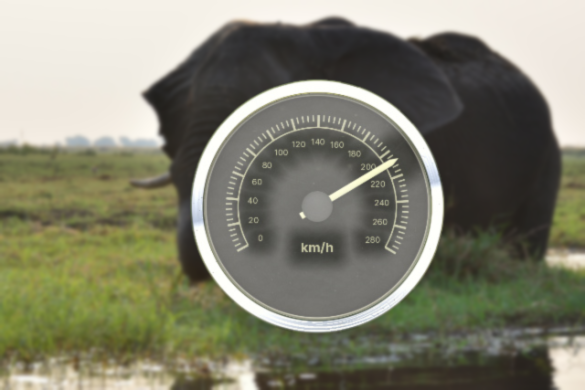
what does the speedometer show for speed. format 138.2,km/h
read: 208,km/h
